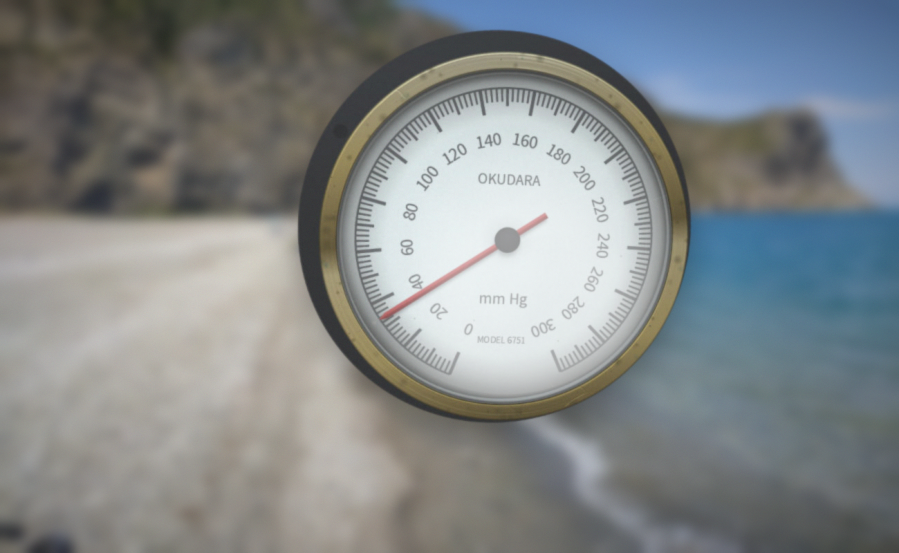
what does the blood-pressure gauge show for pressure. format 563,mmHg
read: 34,mmHg
